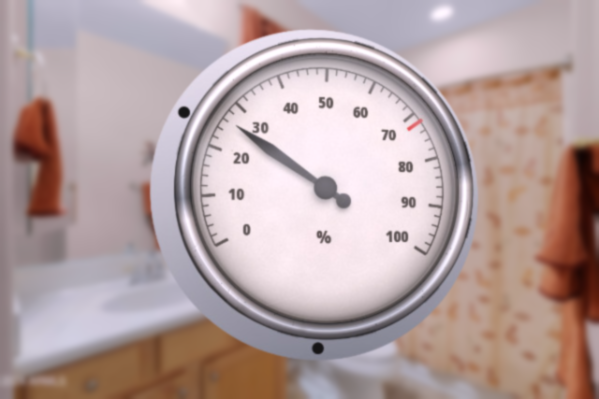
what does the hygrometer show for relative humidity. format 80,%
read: 26,%
